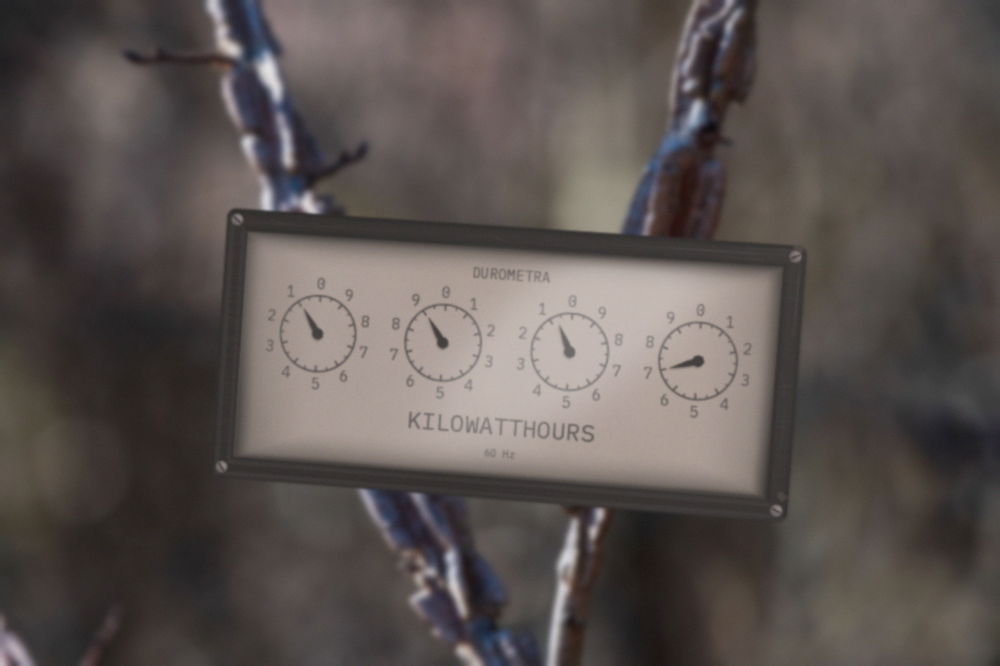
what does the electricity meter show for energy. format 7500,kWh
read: 907,kWh
